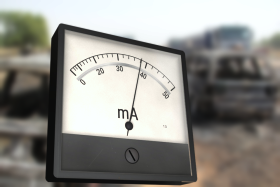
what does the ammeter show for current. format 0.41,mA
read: 38,mA
